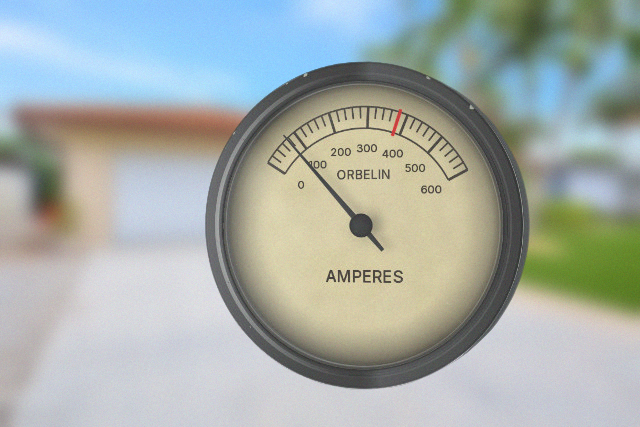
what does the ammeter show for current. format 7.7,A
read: 80,A
